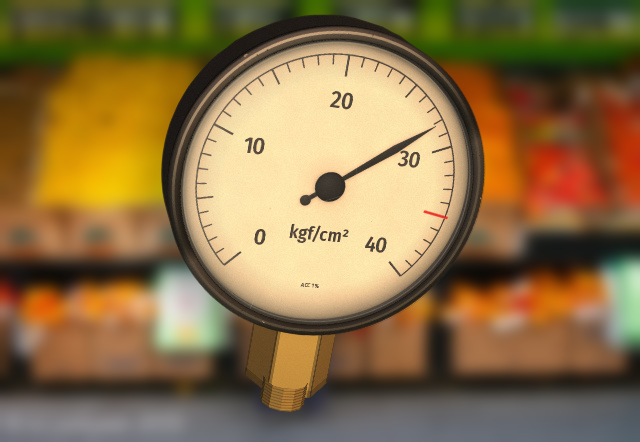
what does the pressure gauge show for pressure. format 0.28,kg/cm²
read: 28,kg/cm²
